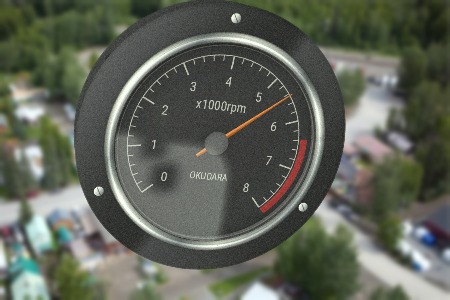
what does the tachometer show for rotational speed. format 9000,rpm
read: 5400,rpm
